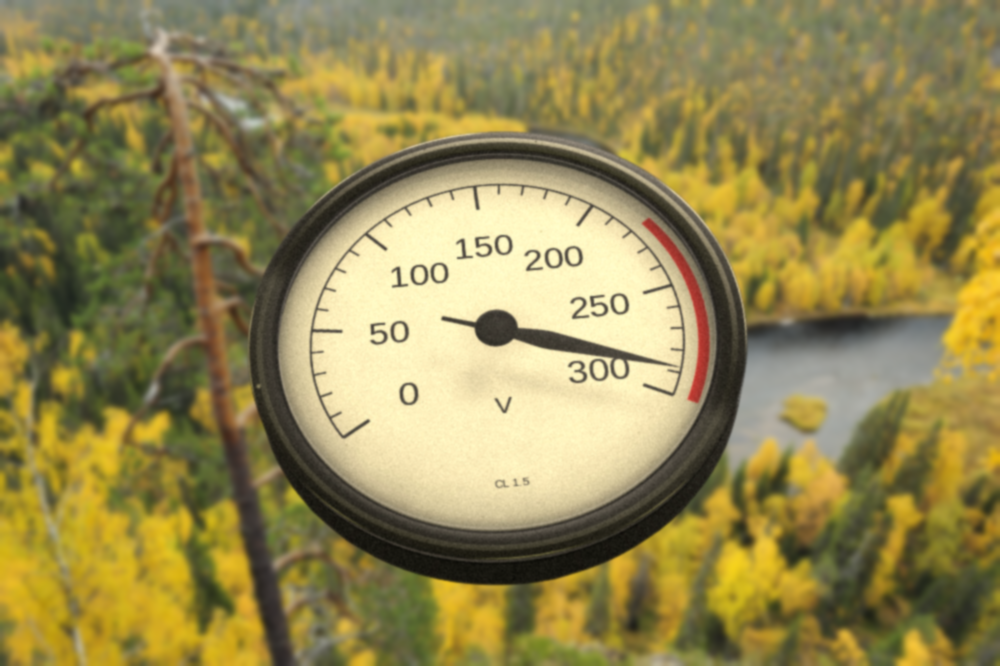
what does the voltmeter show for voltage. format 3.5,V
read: 290,V
